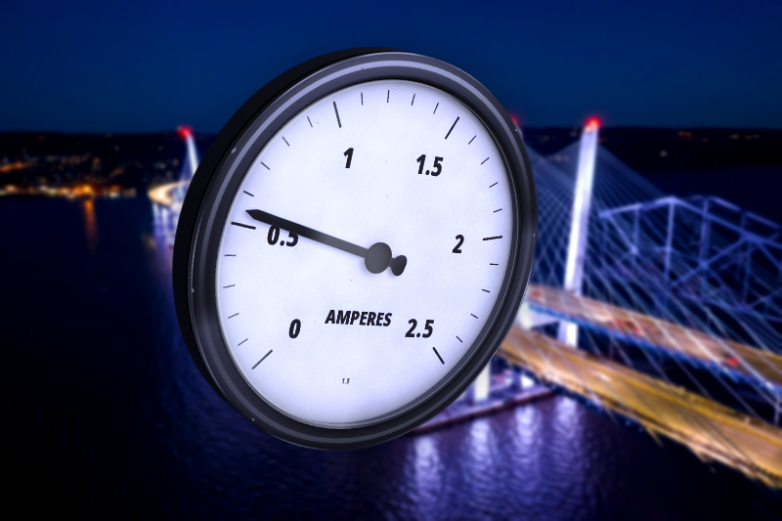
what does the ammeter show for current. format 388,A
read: 0.55,A
